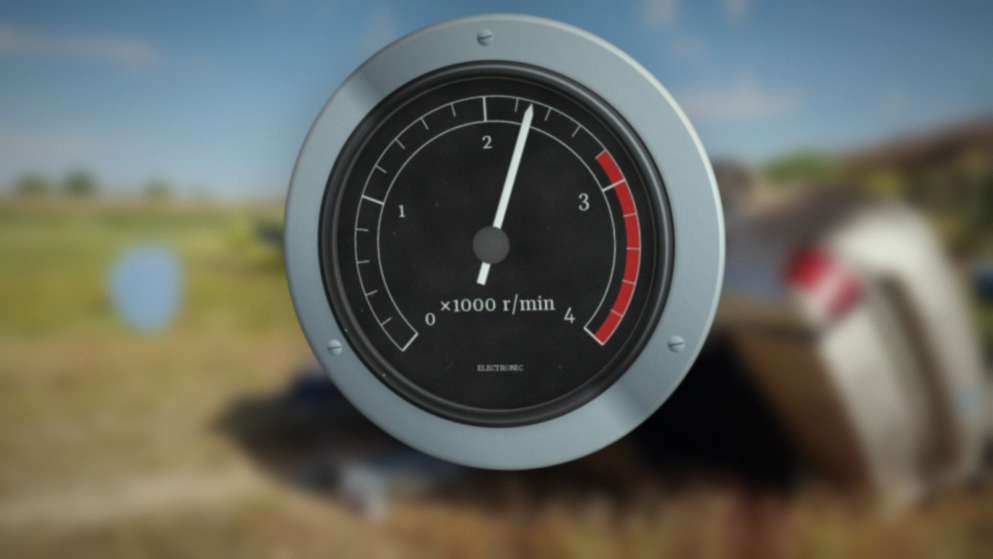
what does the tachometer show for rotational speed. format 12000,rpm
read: 2300,rpm
